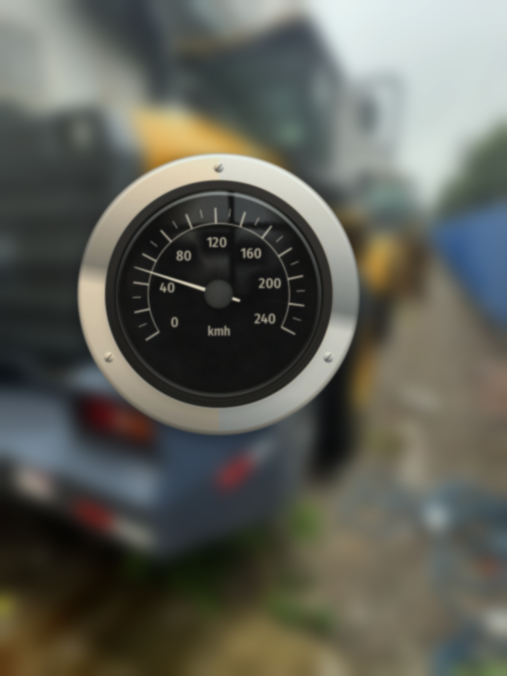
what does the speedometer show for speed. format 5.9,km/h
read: 50,km/h
